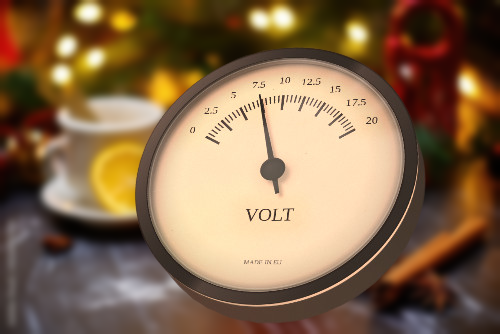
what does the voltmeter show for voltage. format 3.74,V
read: 7.5,V
